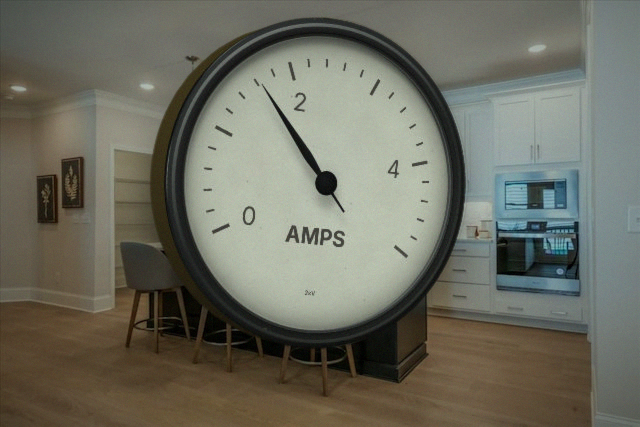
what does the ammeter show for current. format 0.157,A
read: 1.6,A
